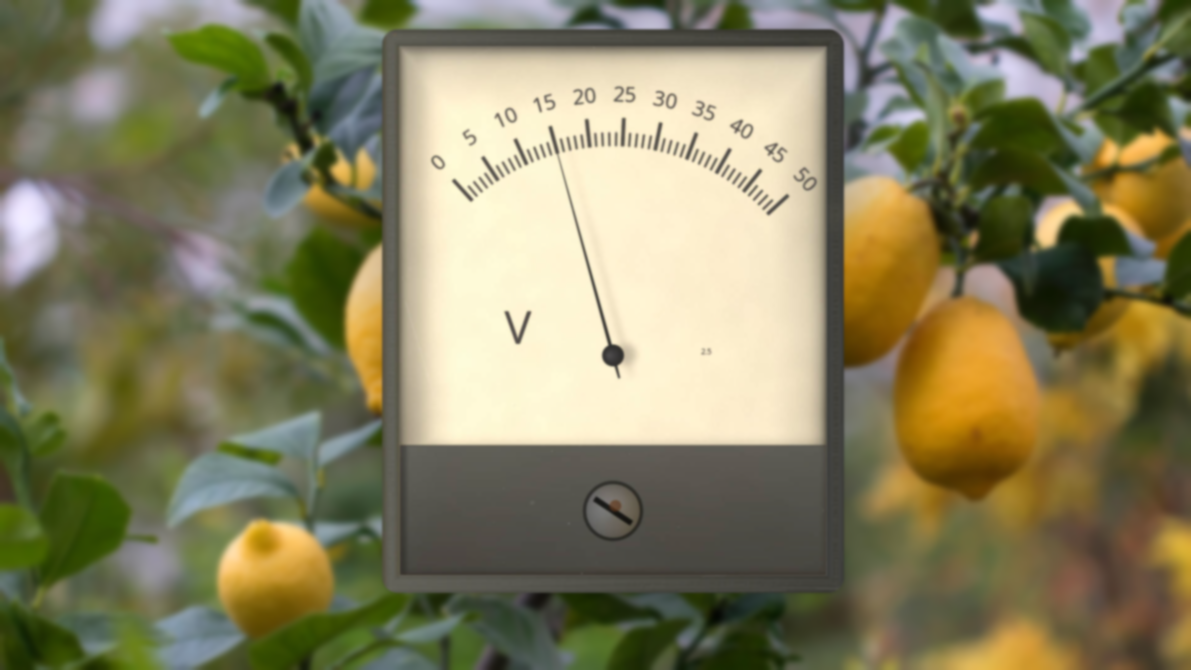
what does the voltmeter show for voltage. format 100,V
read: 15,V
